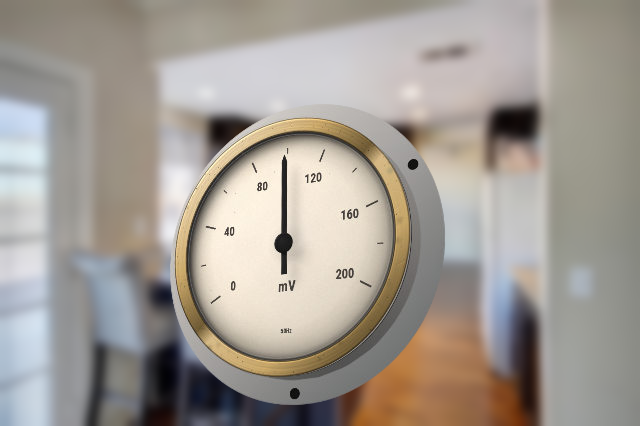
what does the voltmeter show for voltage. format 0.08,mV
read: 100,mV
